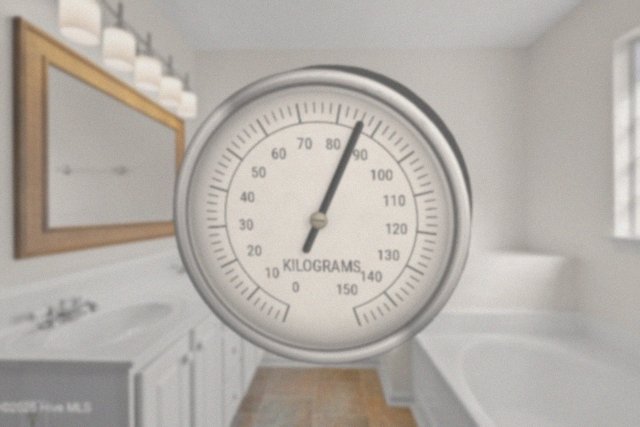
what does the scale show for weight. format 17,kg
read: 86,kg
